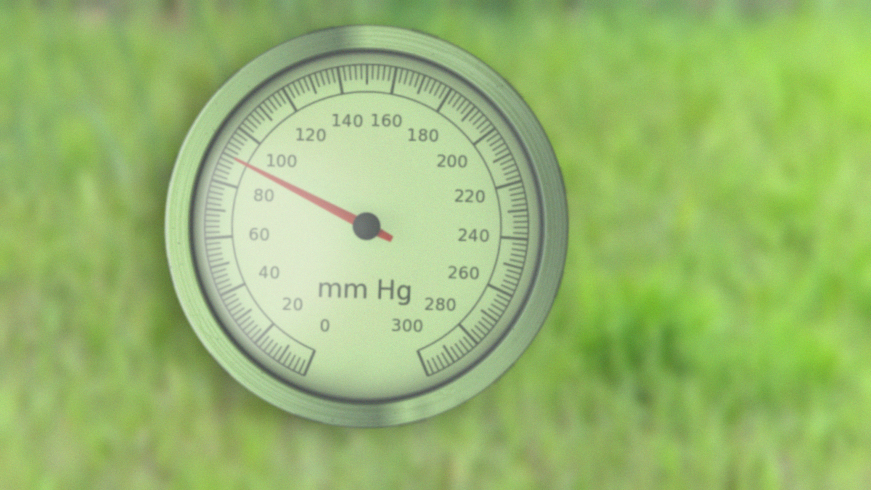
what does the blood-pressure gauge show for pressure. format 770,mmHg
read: 90,mmHg
